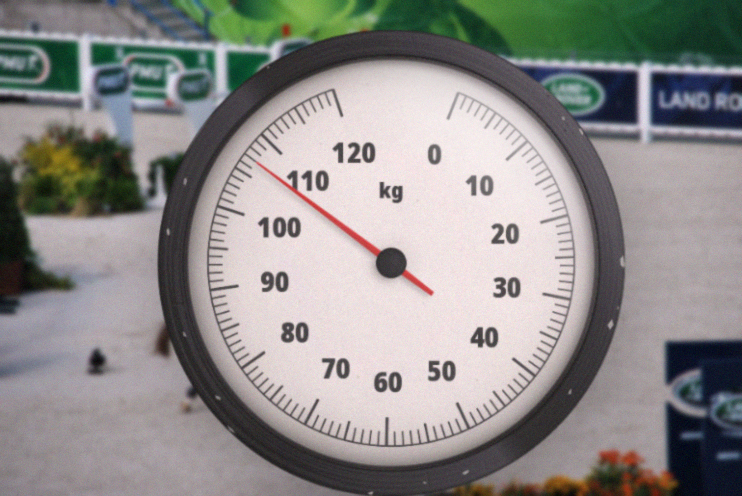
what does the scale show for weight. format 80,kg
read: 107,kg
